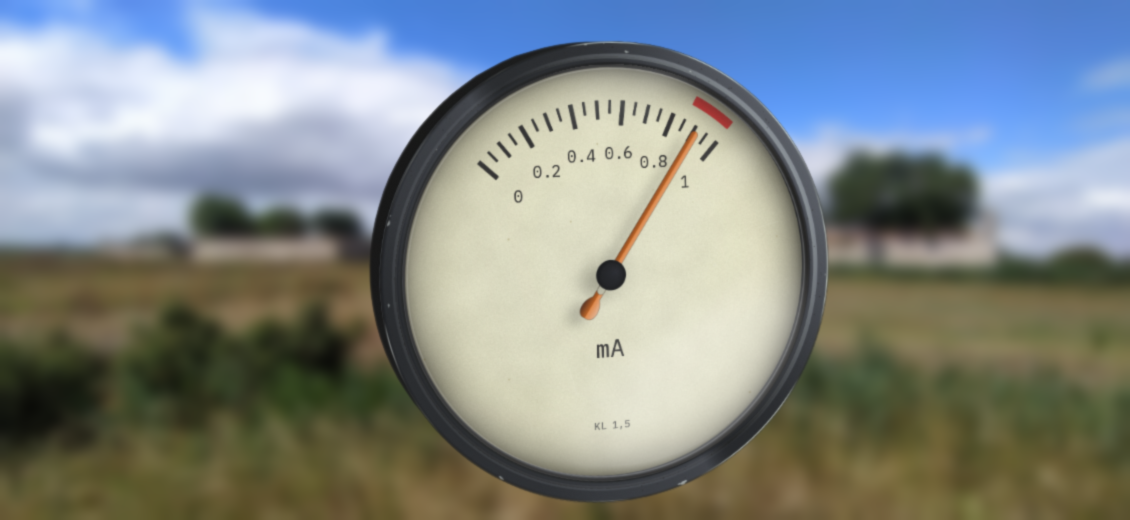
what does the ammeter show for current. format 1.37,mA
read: 0.9,mA
